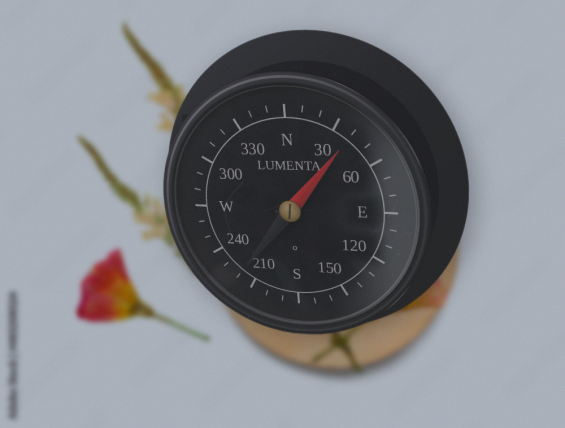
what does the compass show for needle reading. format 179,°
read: 40,°
